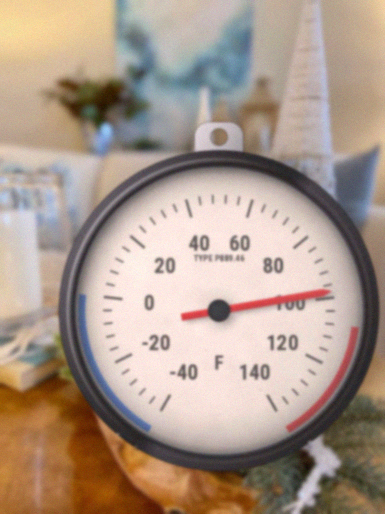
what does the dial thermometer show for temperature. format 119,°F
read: 98,°F
